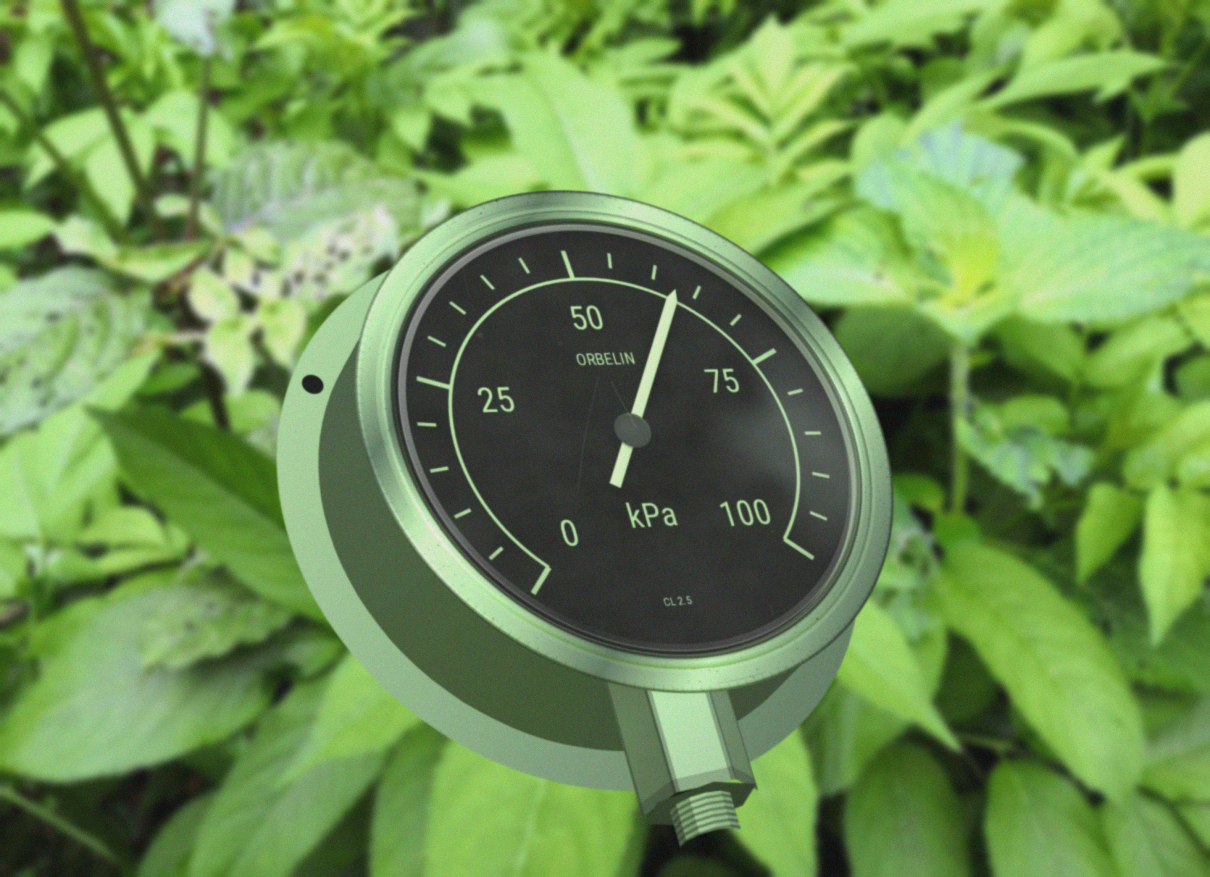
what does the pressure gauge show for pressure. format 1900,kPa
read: 62.5,kPa
